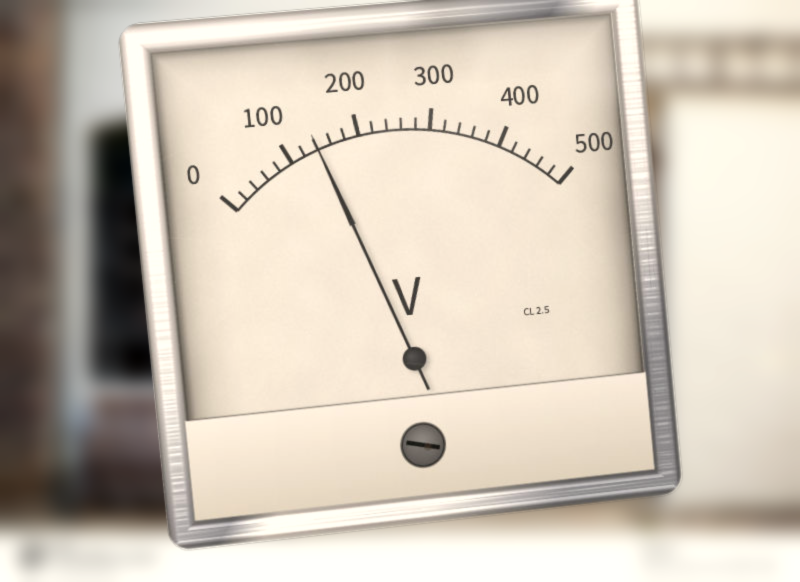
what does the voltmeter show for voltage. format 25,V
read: 140,V
